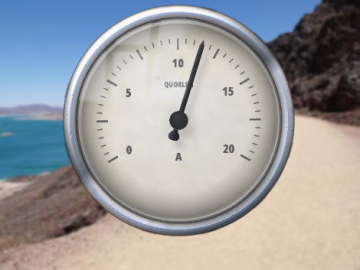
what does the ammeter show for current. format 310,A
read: 11.5,A
